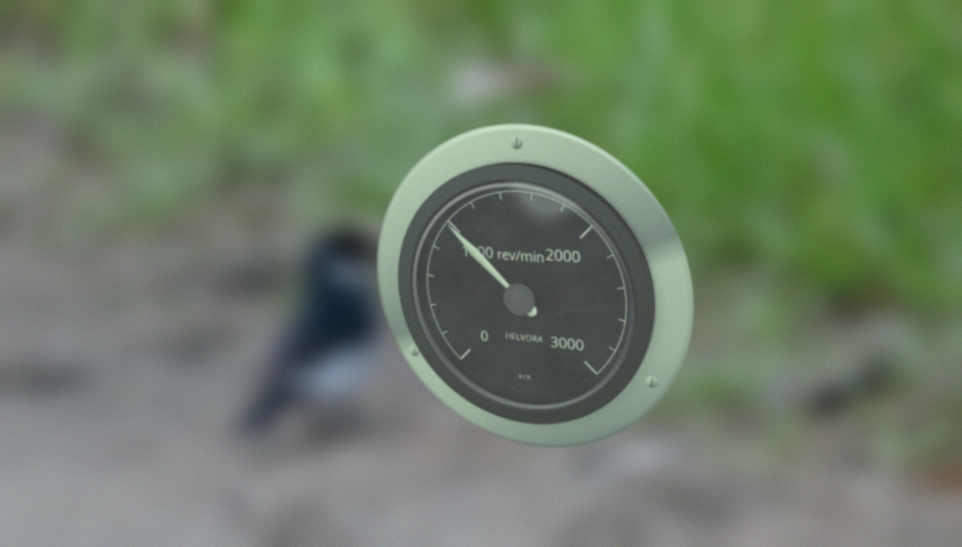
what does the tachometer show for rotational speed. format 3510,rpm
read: 1000,rpm
